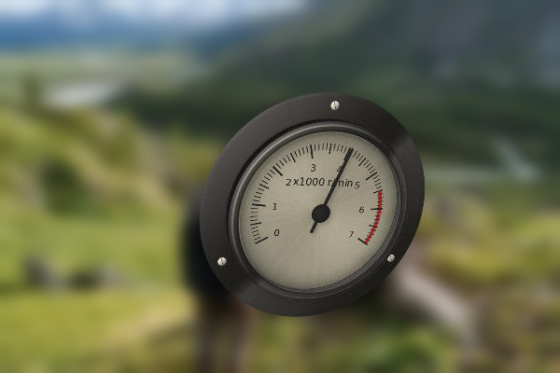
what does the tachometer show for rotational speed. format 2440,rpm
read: 4000,rpm
